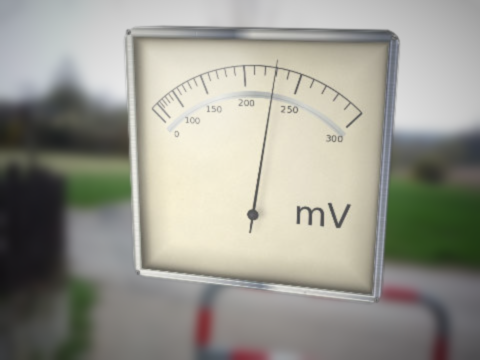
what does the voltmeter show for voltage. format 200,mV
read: 230,mV
